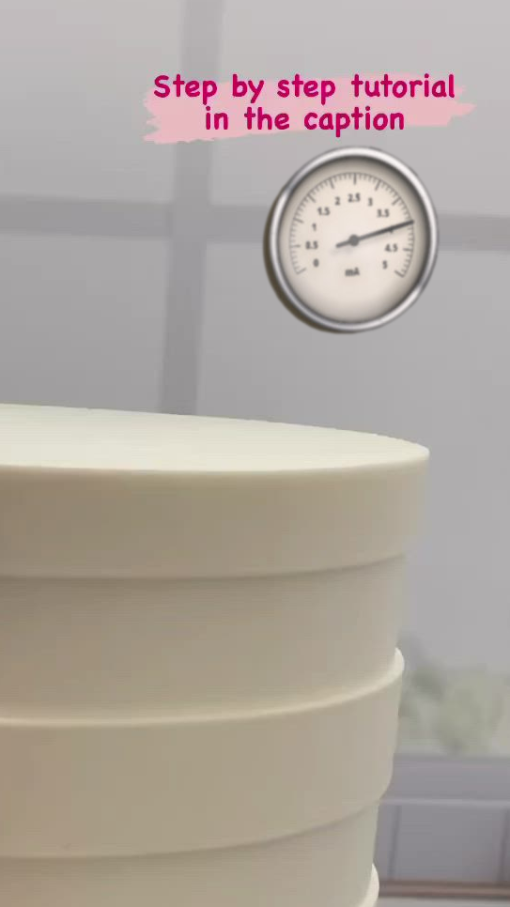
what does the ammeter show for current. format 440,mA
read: 4,mA
